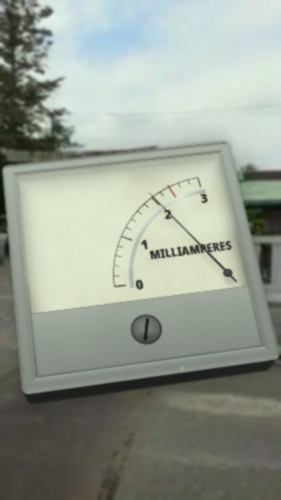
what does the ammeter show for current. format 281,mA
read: 2,mA
